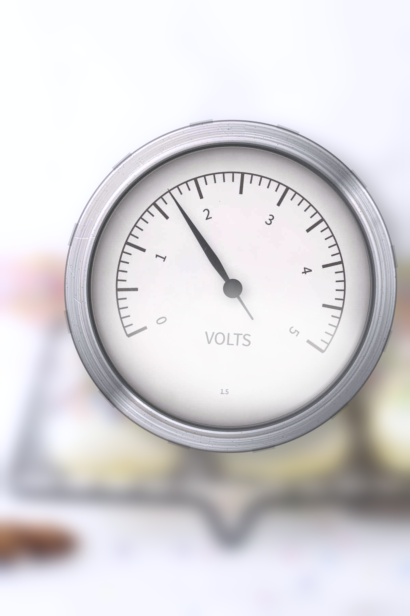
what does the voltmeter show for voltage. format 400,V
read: 1.7,V
